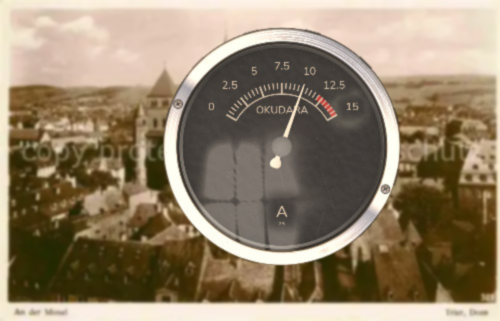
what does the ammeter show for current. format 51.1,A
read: 10,A
